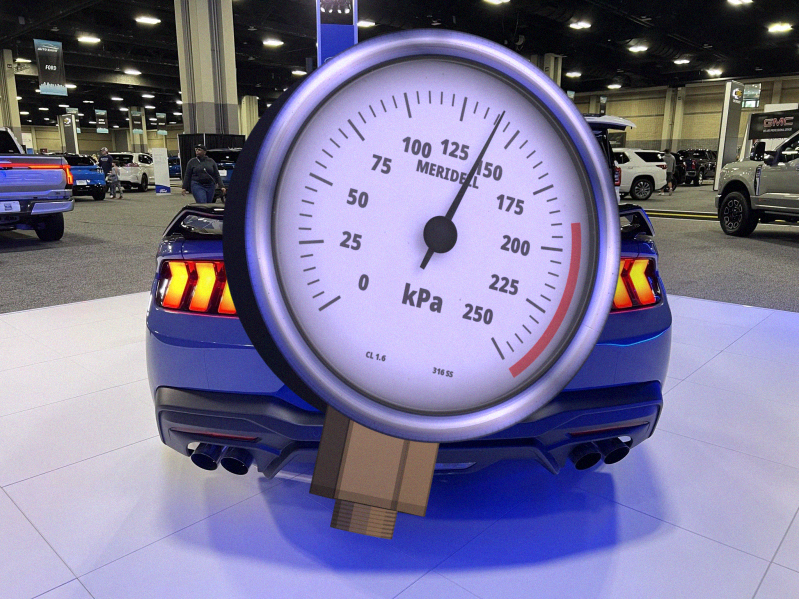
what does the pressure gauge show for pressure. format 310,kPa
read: 140,kPa
